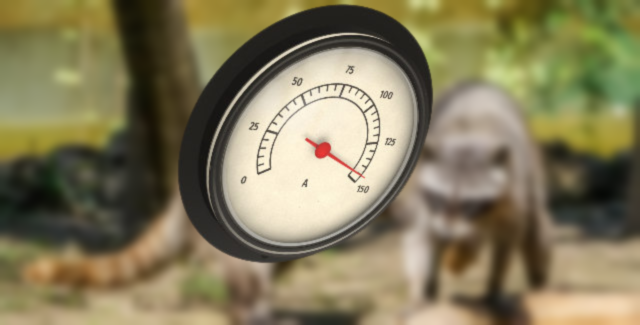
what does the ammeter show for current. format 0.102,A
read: 145,A
